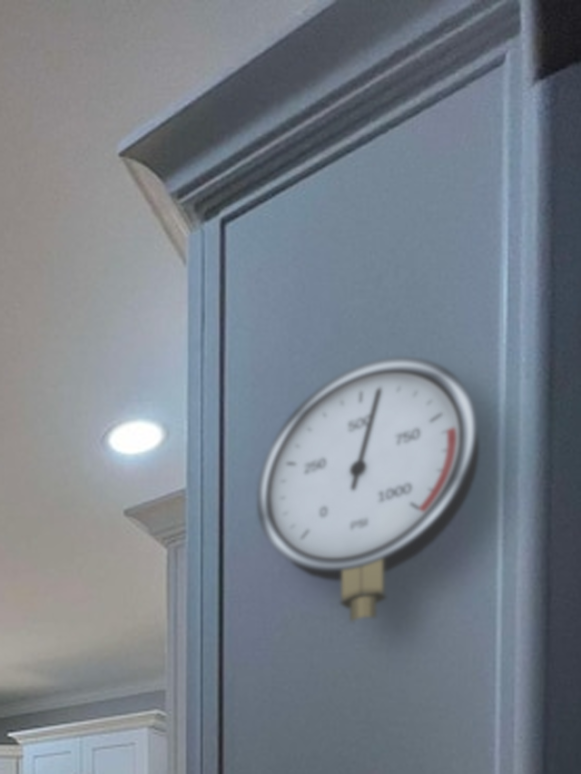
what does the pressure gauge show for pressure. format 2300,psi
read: 550,psi
